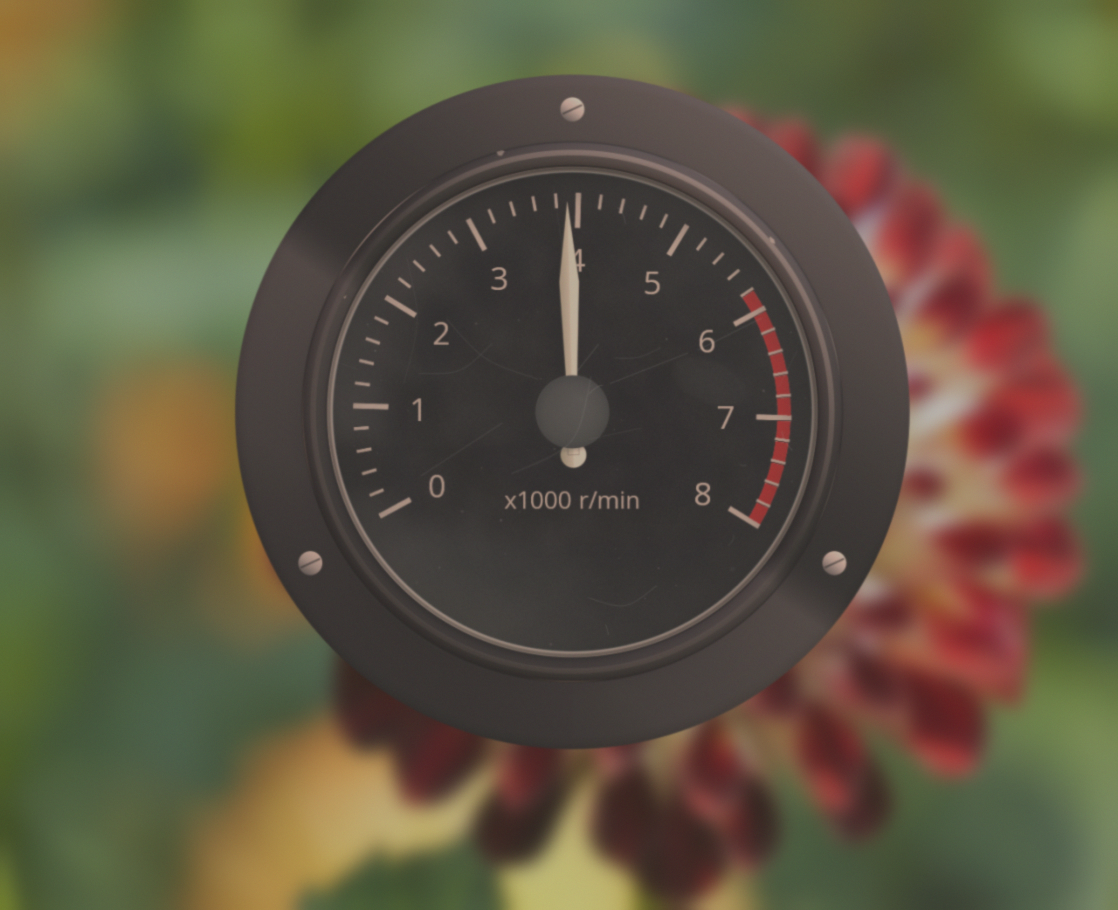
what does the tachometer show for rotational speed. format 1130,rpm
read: 3900,rpm
